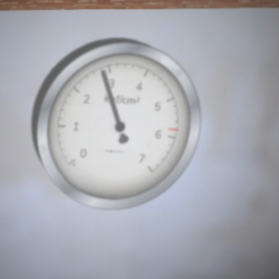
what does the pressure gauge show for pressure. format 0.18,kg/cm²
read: 2.8,kg/cm²
